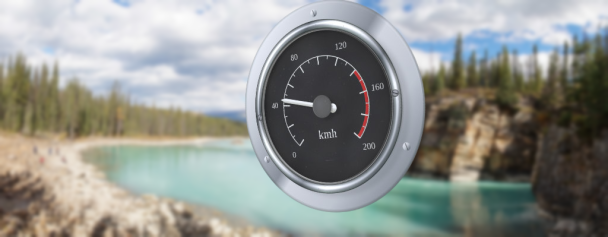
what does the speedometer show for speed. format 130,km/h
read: 45,km/h
